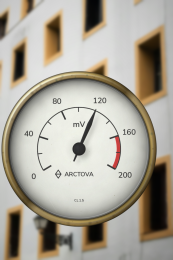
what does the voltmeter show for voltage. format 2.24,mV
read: 120,mV
